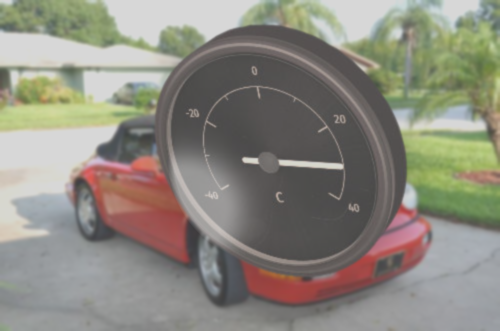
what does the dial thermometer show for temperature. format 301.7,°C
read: 30,°C
